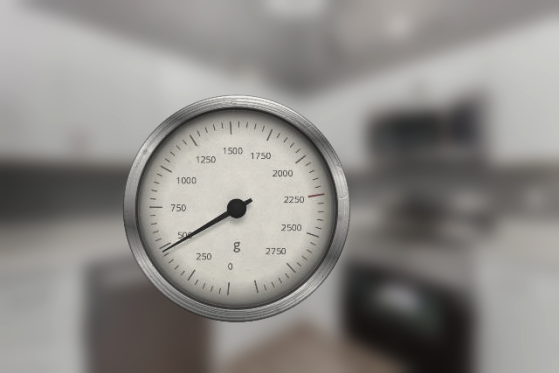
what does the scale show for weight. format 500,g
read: 475,g
